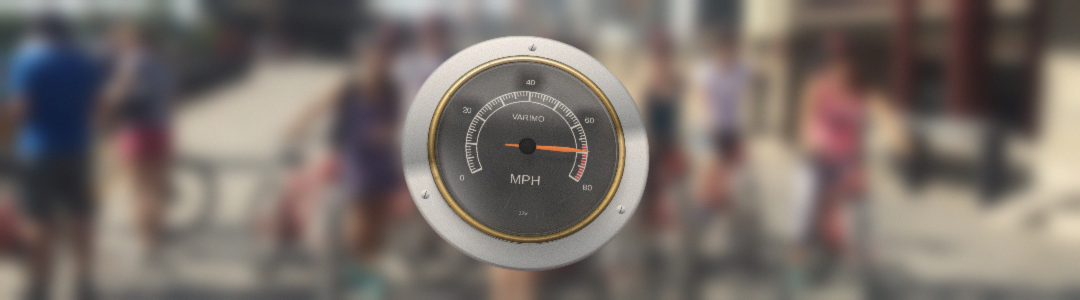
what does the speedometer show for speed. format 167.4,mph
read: 70,mph
